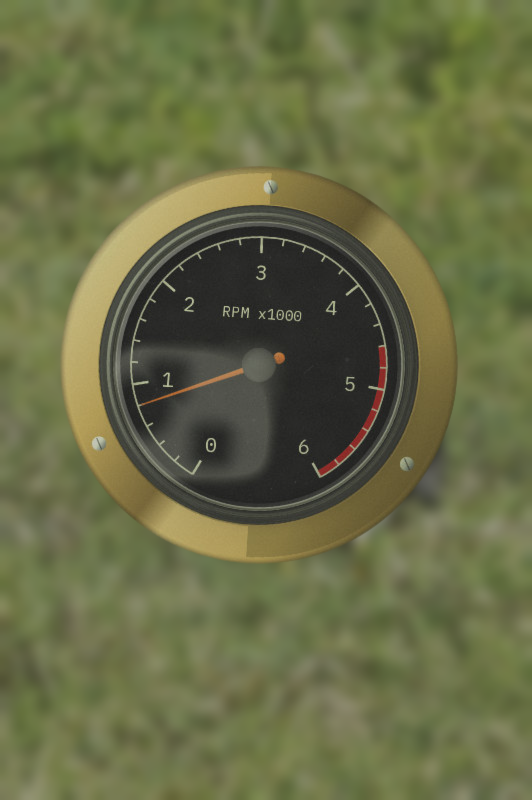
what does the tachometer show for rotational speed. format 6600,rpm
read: 800,rpm
